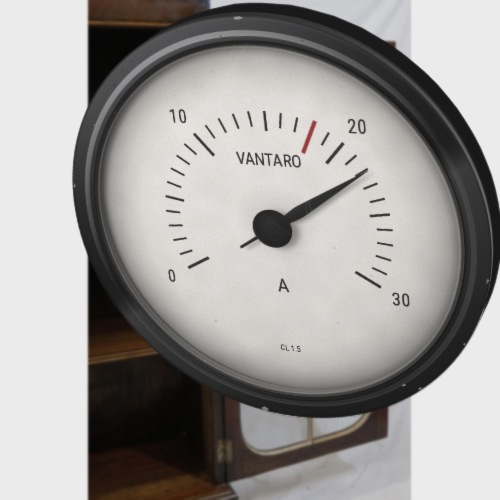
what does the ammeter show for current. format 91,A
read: 22,A
